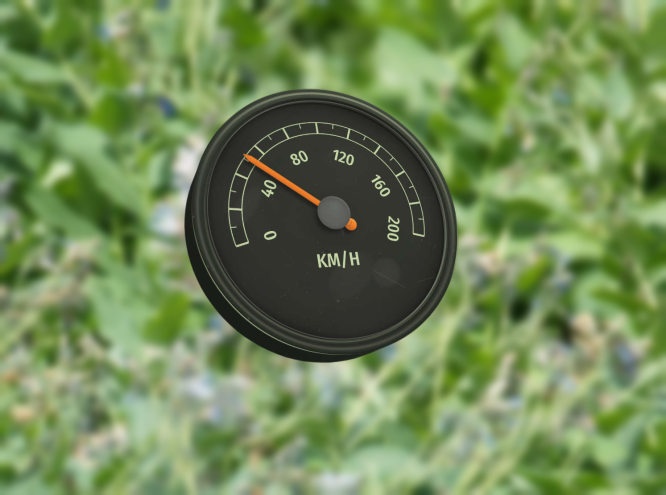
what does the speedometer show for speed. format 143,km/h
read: 50,km/h
